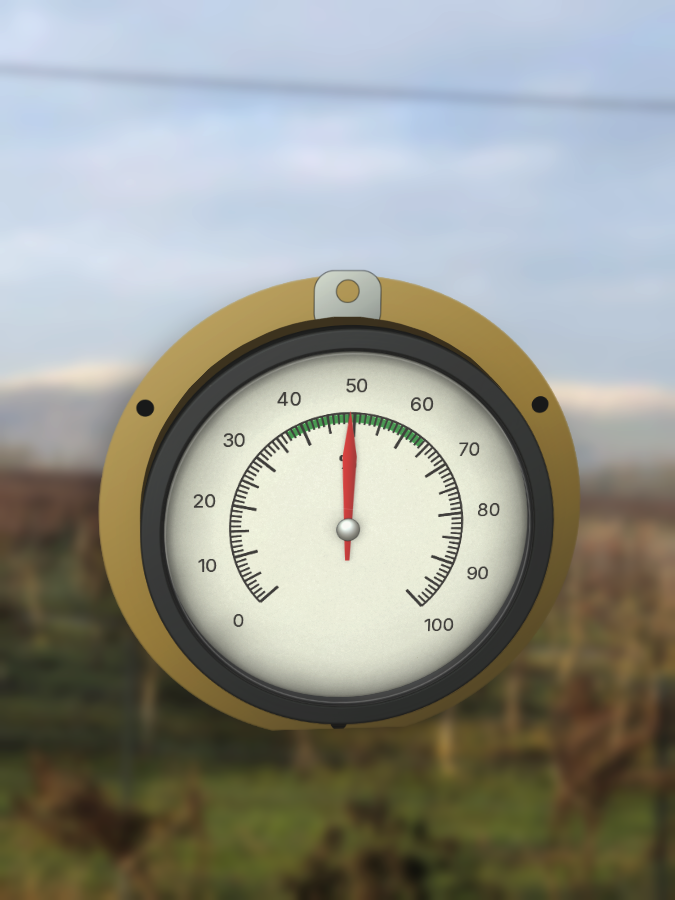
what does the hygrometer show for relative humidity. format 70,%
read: 49,%
